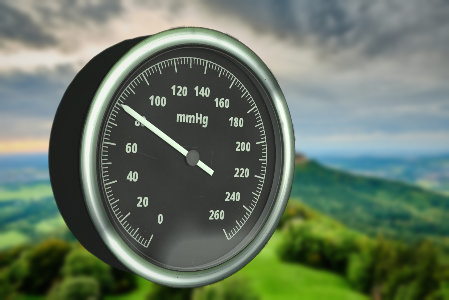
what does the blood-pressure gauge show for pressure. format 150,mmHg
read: 80,mmHg
